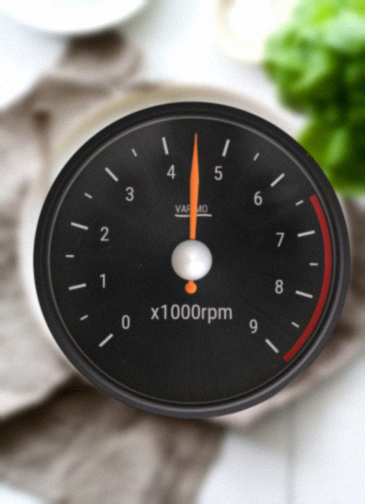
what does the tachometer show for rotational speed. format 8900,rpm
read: 4500,rpm
